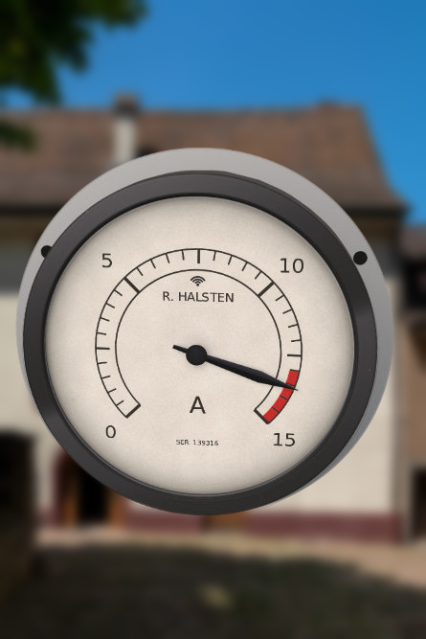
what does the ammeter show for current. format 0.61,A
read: 13.5,A
